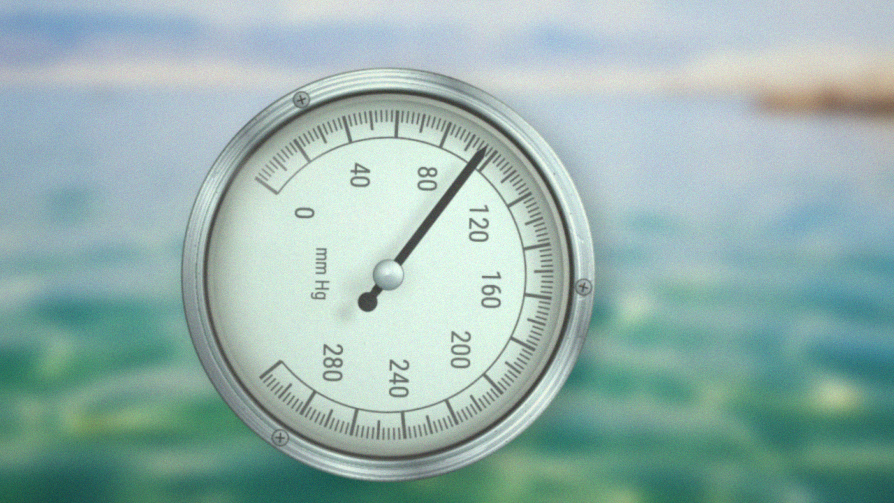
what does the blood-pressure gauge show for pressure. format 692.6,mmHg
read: 96,mmHg
